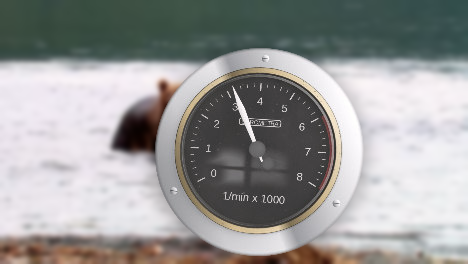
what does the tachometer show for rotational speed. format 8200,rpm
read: 3200,rpm
